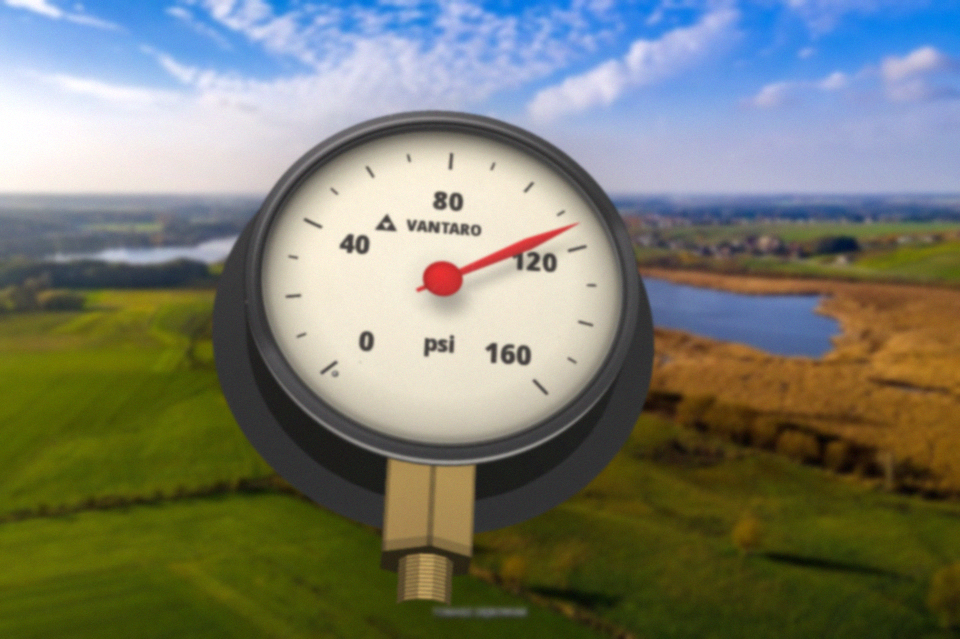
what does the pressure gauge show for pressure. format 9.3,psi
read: 115,psi
